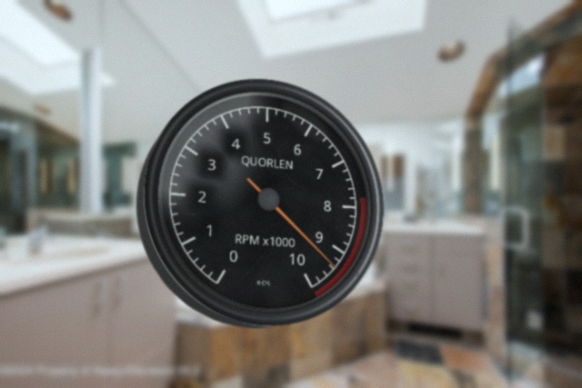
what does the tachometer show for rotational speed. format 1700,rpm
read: 9400,rpm
